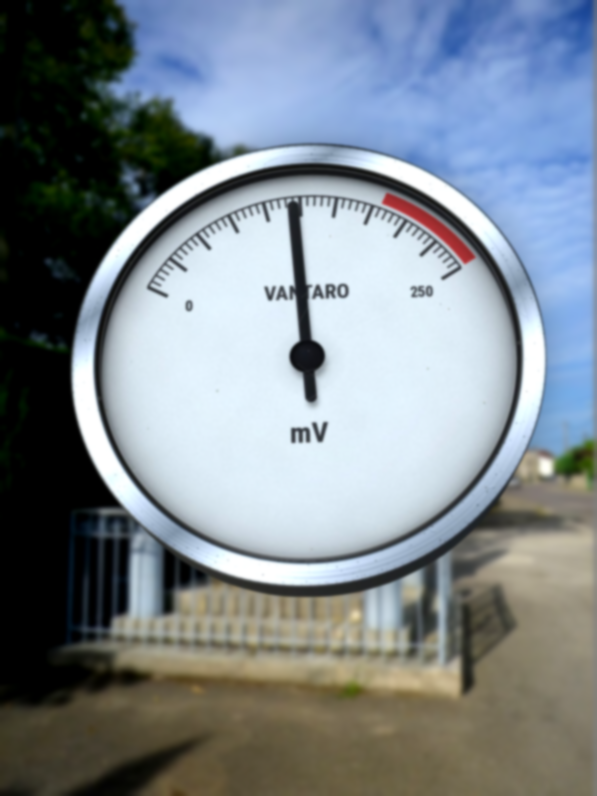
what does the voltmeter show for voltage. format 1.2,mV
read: 120,mV
